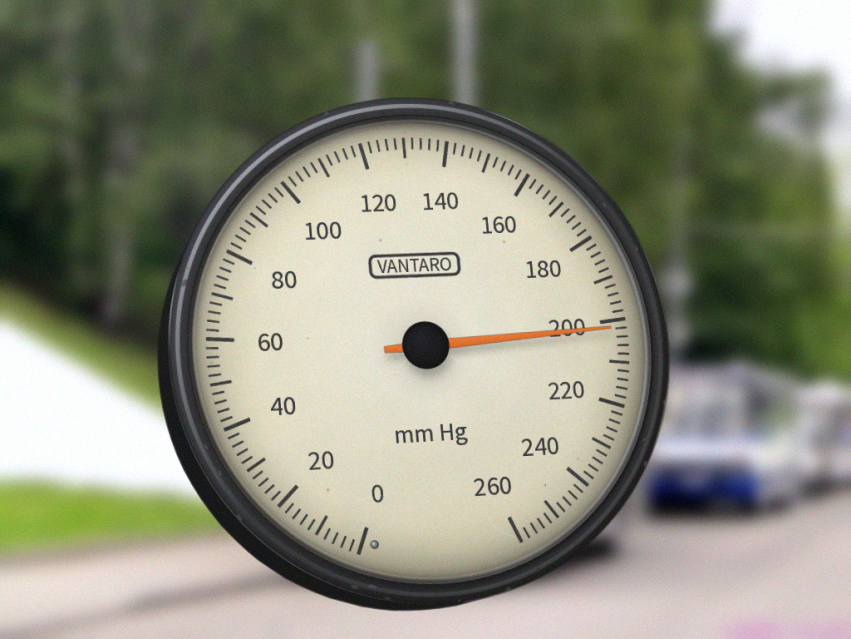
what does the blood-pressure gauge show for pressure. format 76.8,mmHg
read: 202,mmHg
